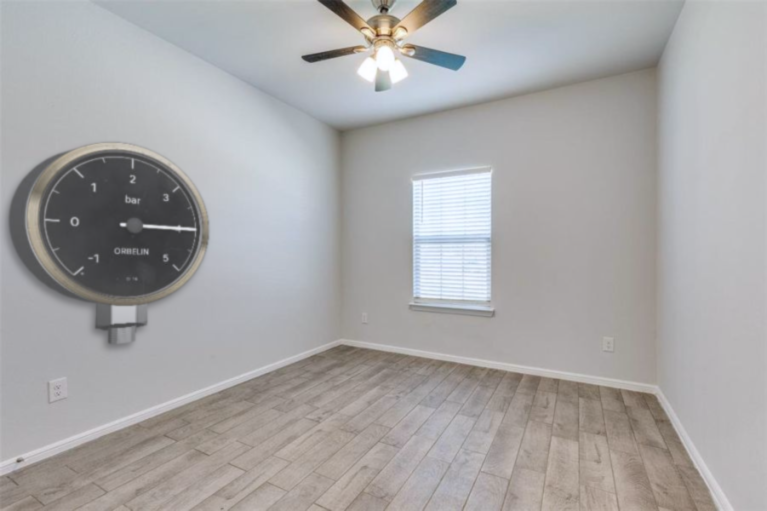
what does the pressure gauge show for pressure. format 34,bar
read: 4,bar
